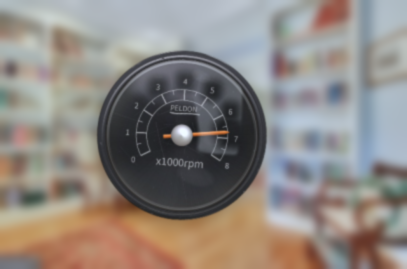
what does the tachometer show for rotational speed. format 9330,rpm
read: 6750,rpm
